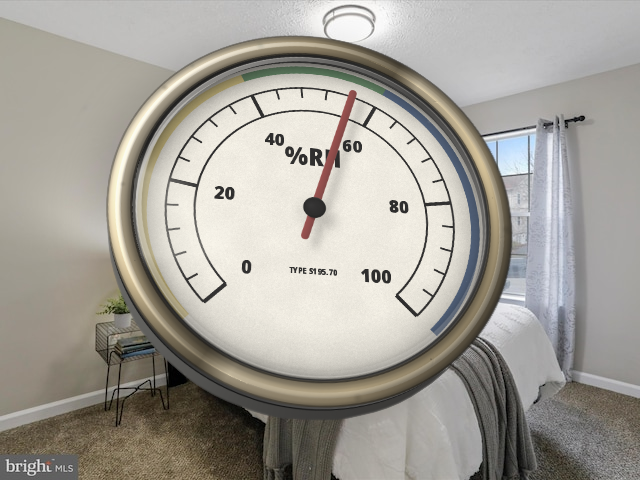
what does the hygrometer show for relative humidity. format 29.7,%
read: 56,%
